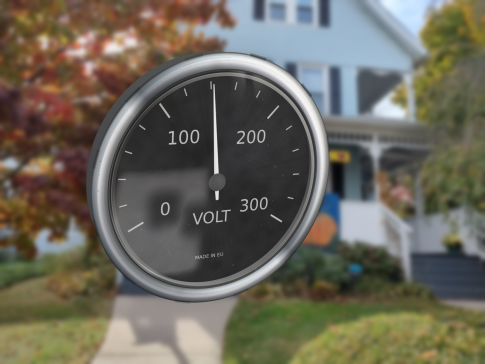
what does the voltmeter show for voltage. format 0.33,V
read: 140,V
